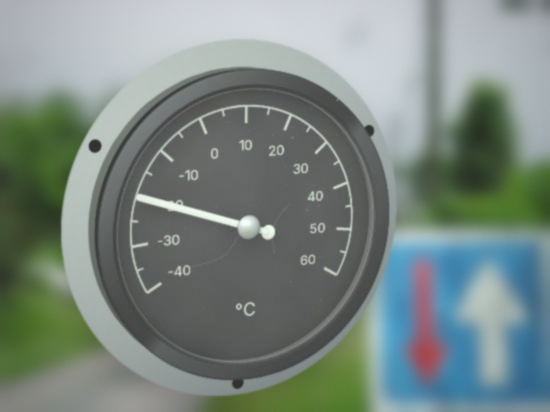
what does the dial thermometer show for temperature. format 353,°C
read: -20,°C
